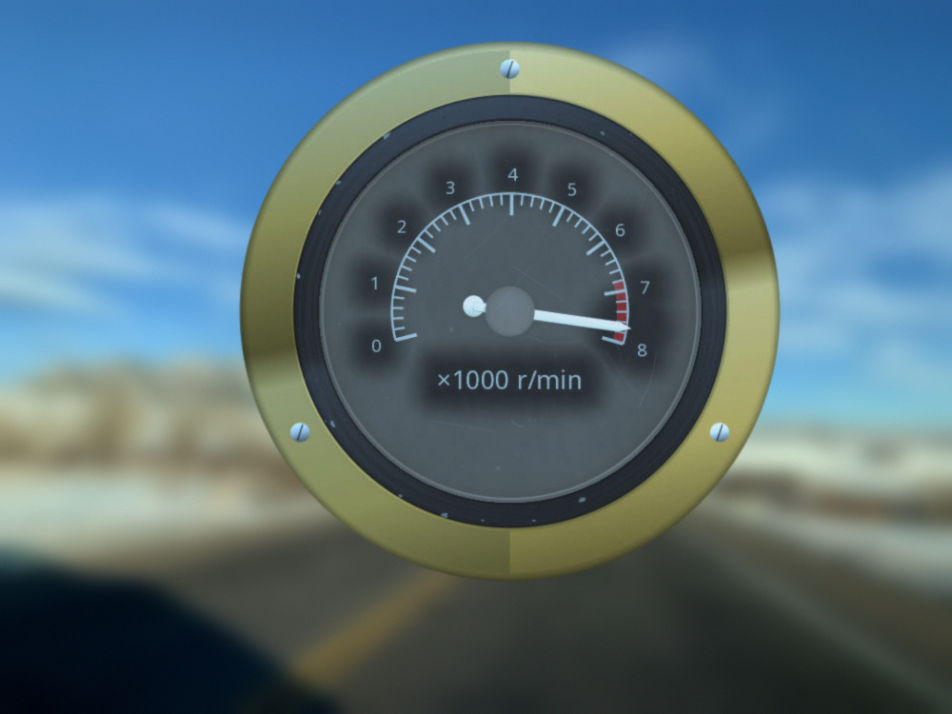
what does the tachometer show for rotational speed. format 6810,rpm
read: 7700,rpm
